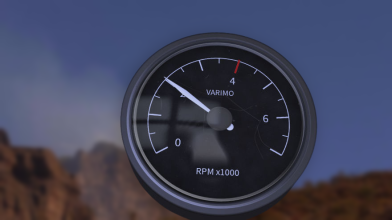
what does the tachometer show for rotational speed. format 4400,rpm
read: 2000,rpm
